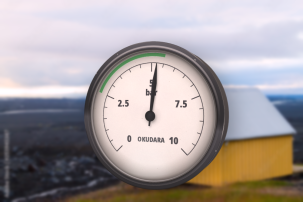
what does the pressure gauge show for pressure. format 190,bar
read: 5.25,bar
